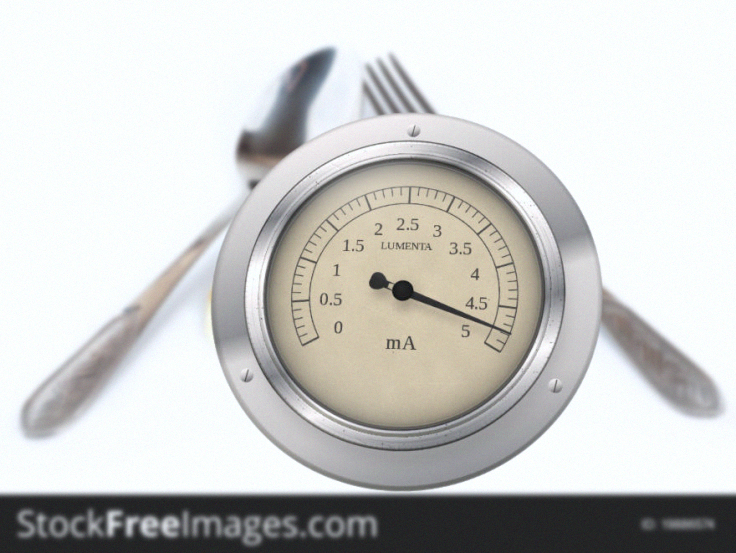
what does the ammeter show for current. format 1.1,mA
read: 4.8,mA
